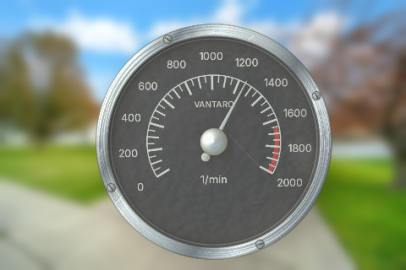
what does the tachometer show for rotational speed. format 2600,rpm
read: 1250,rpm
